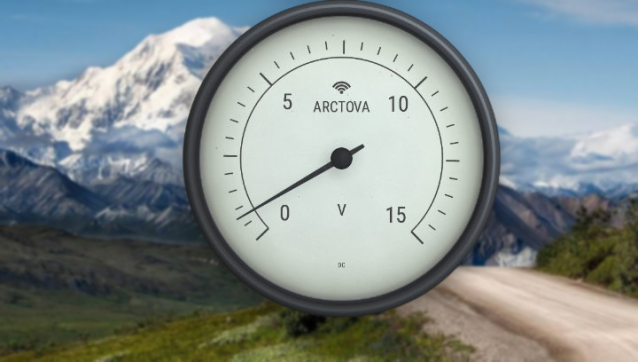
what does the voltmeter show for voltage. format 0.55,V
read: 0.75,V
